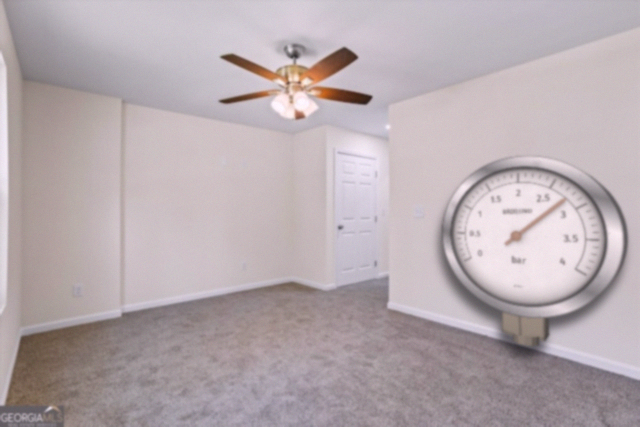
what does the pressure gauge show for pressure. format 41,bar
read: 2.8,bar
